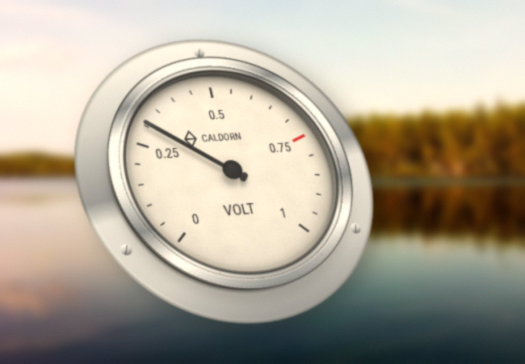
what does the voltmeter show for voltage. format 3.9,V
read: 0.3,V
